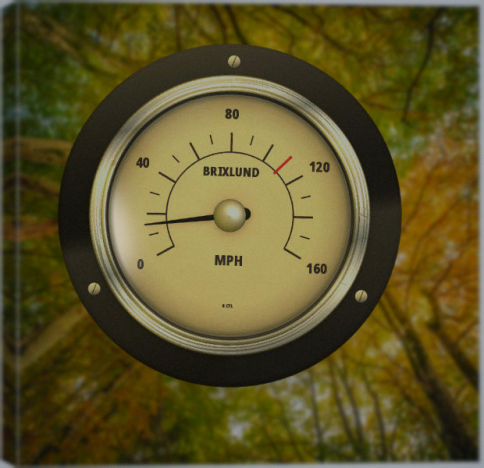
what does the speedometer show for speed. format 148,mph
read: 15,mph
